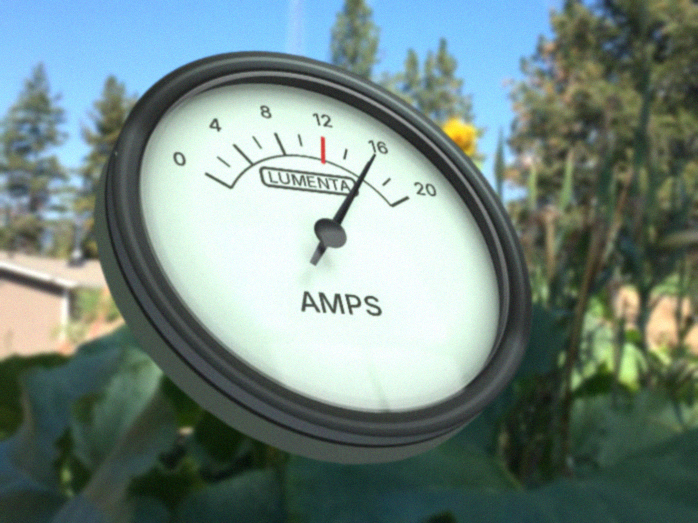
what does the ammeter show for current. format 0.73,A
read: 16,A
